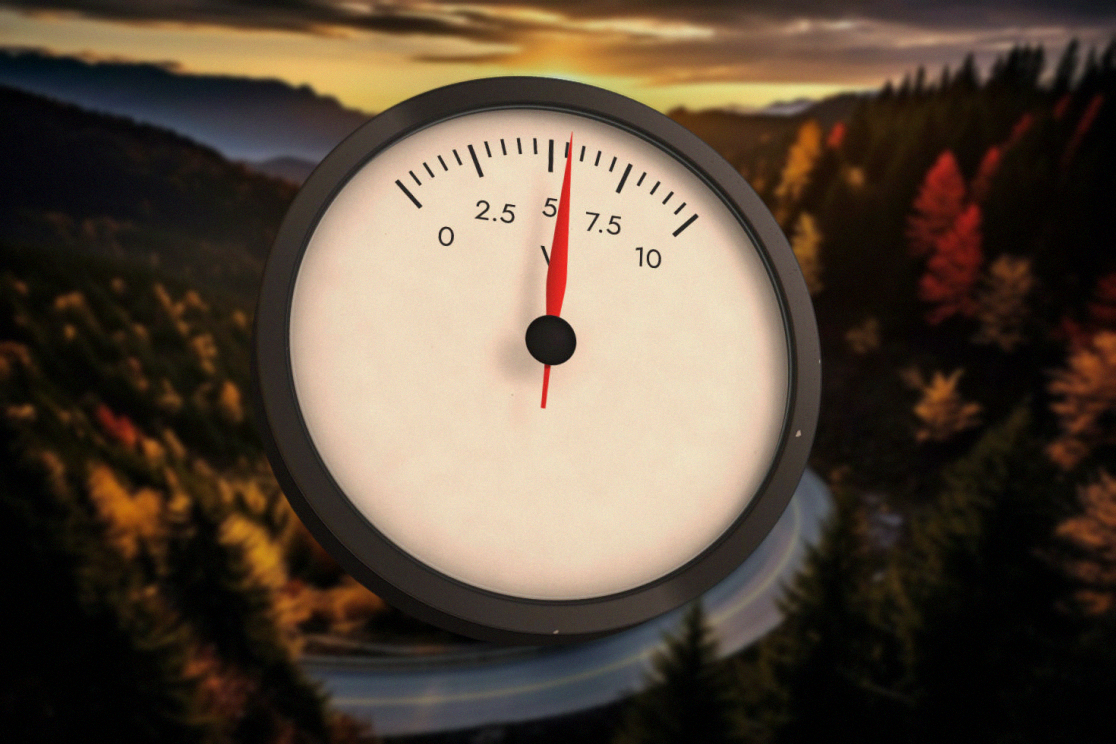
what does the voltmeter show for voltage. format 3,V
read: 5.5,V
